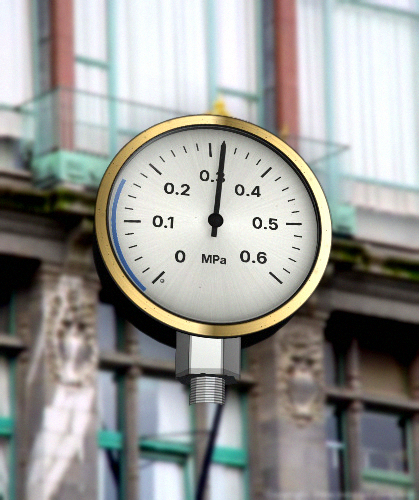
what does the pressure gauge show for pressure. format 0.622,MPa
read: 0.32,MPa
